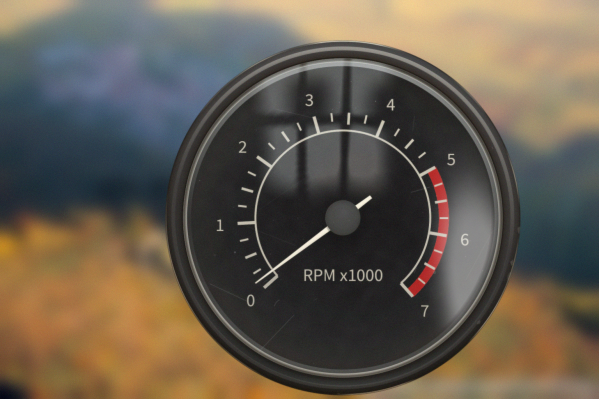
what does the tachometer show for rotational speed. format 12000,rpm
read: 125,rpm
